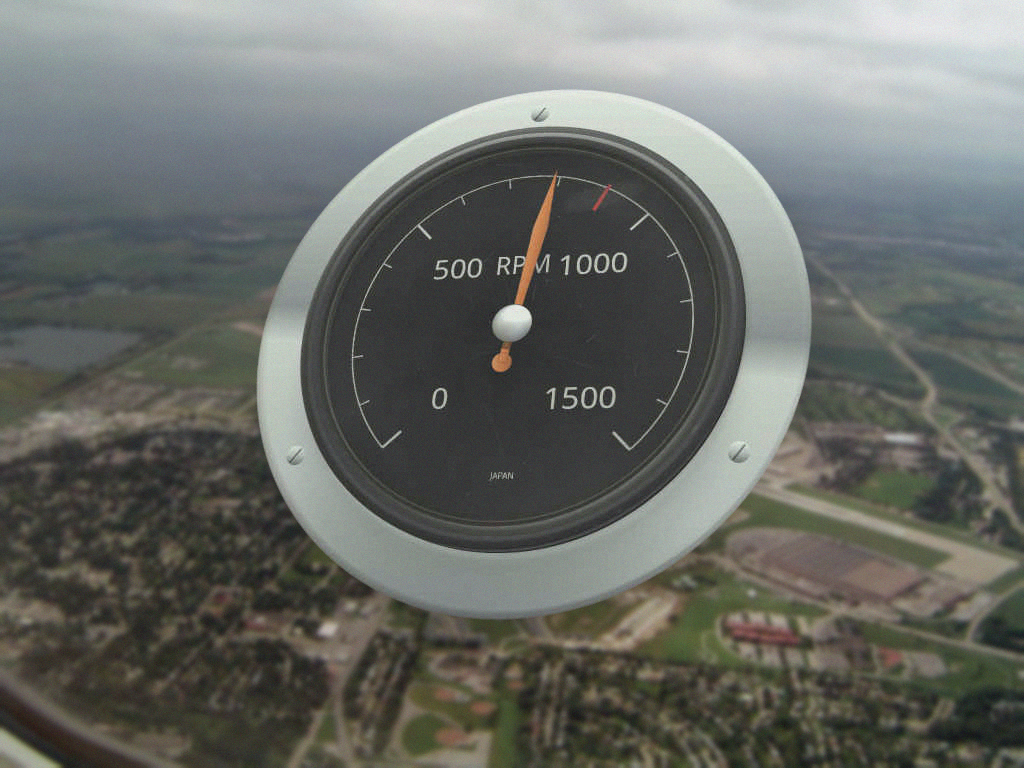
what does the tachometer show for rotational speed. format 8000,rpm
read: 800,rpm
